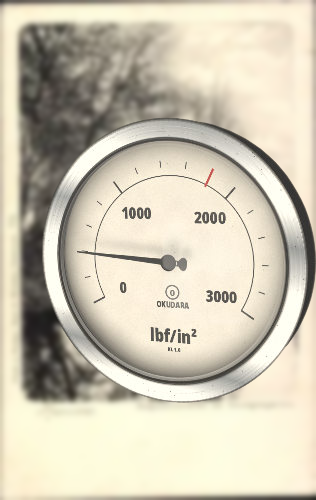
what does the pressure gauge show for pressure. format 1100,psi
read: 400,psi
